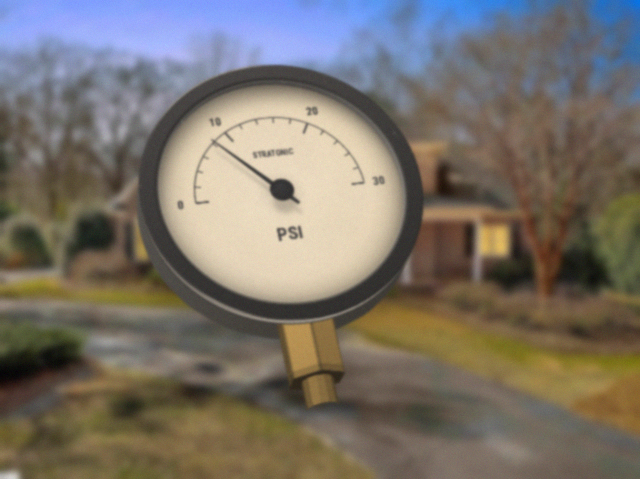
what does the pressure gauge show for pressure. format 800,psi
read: 8,psi
